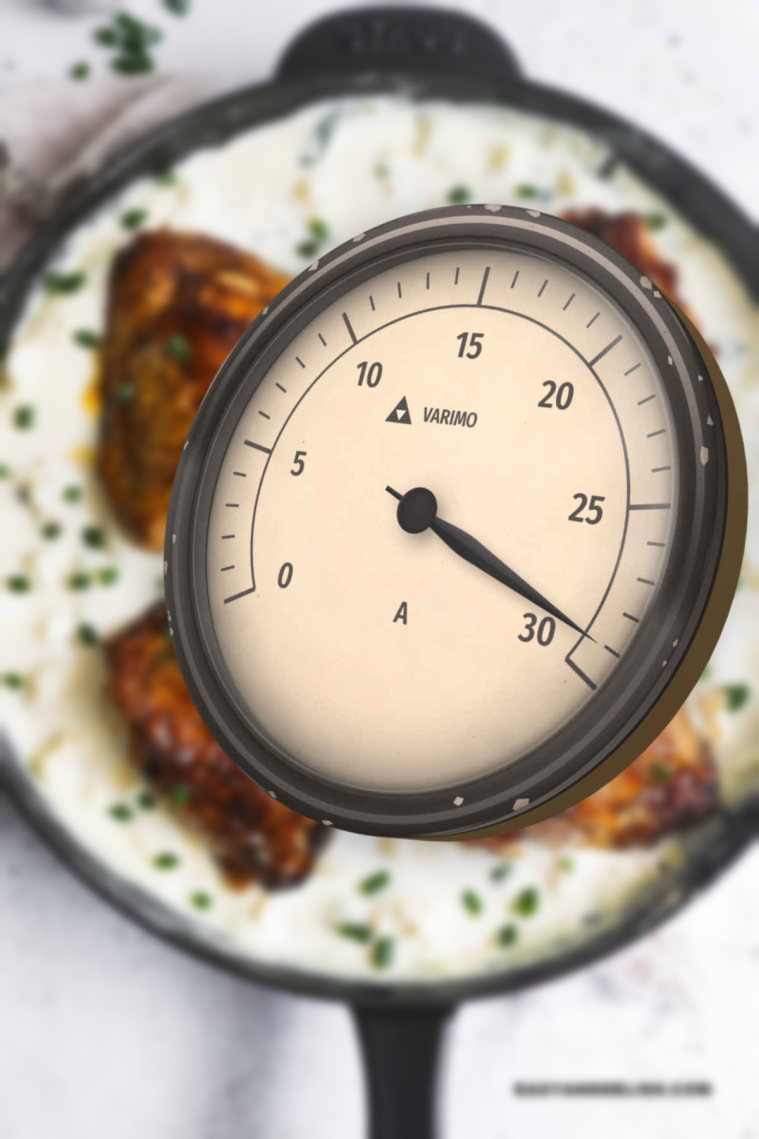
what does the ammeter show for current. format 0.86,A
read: 29,A
